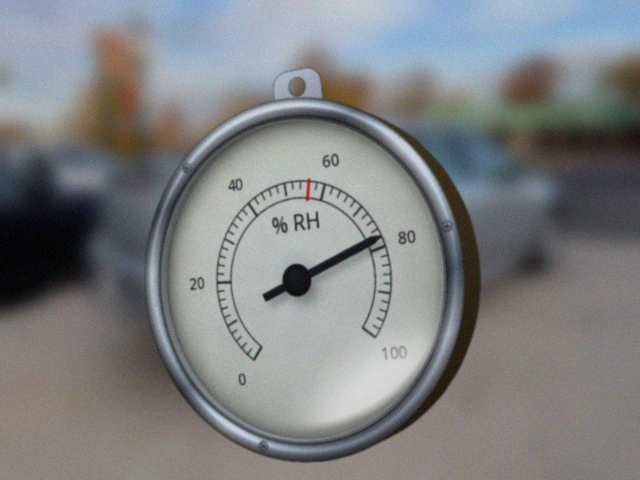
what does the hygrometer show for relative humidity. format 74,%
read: 78,%
